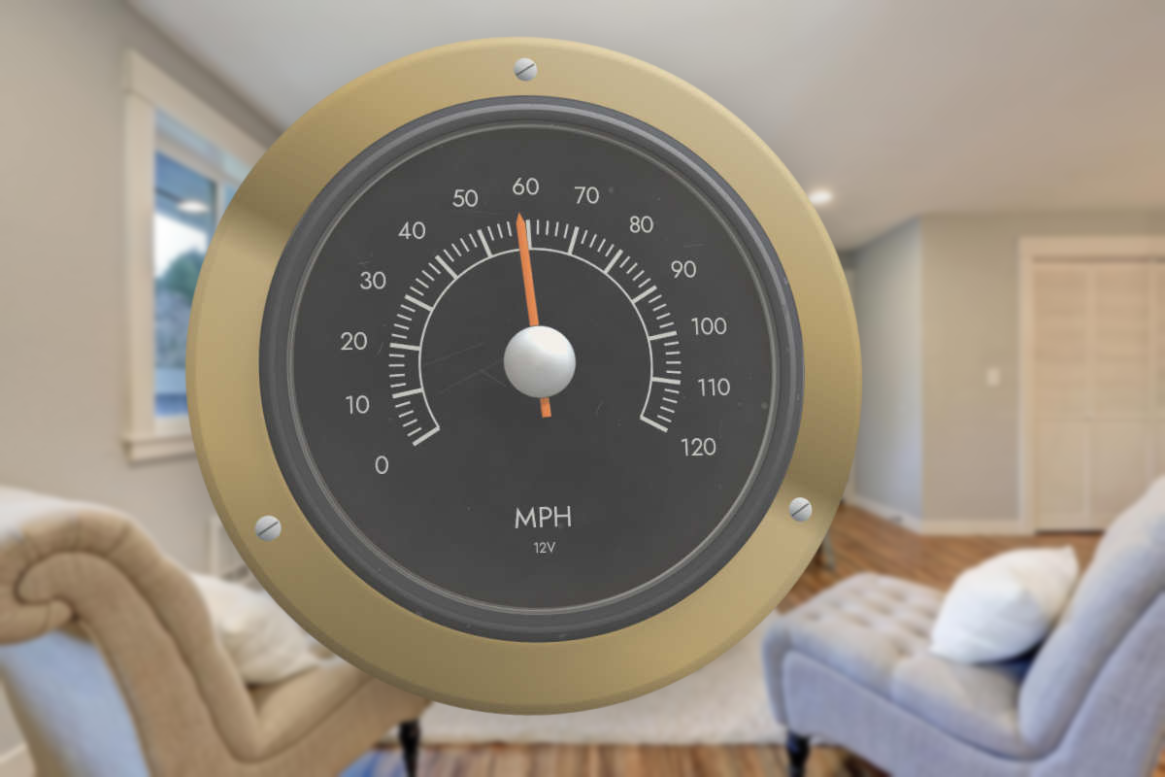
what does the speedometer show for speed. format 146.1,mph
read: 58,mph
